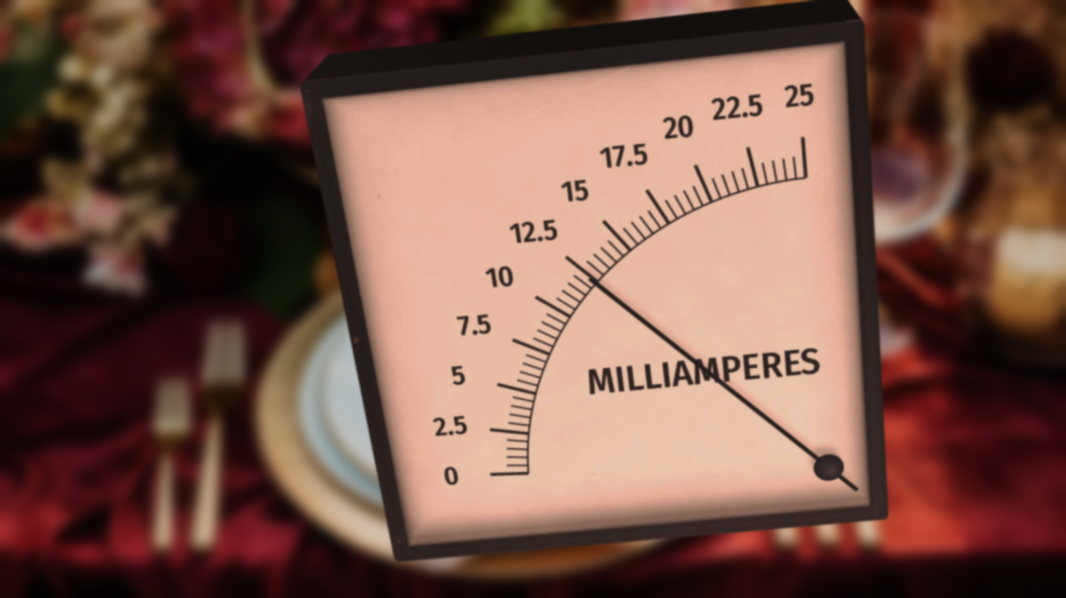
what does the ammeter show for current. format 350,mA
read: 12.5,mA
